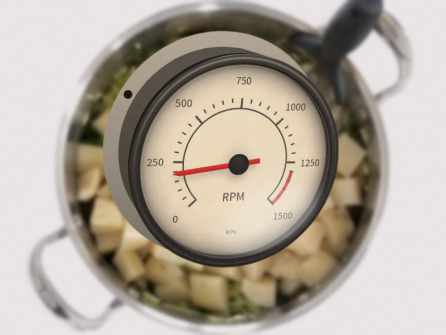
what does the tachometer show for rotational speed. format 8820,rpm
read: 200,rpm
